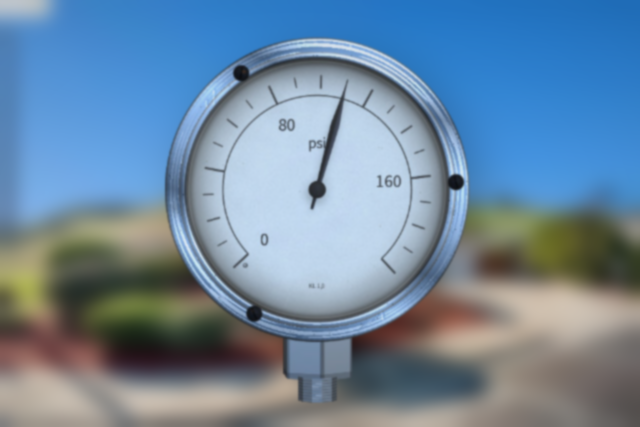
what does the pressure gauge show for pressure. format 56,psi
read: 110,psi
